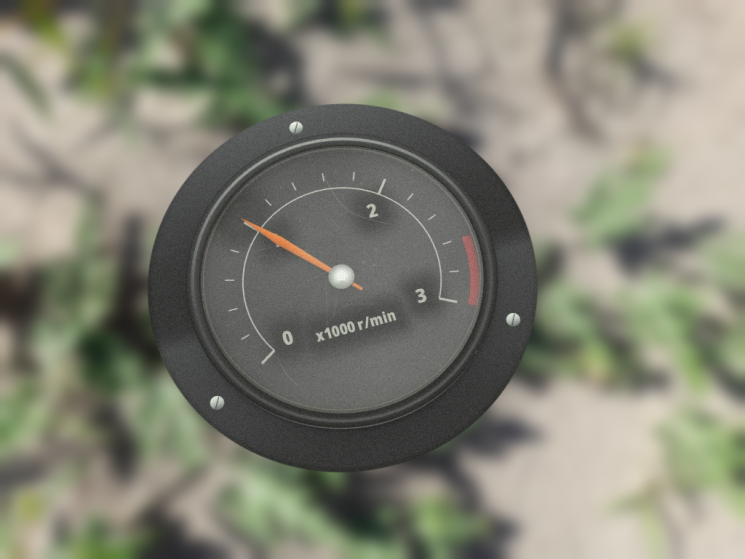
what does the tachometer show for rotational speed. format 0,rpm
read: 1000,rpm
